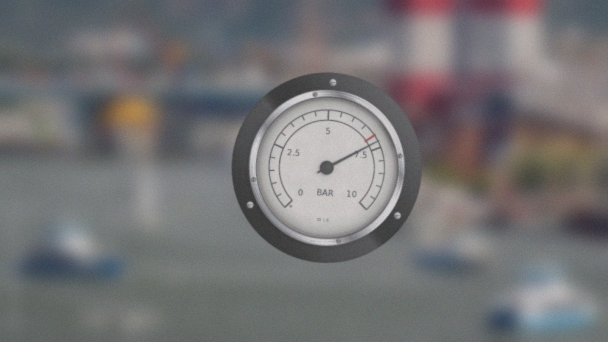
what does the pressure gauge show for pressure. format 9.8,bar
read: 7.25,bar
